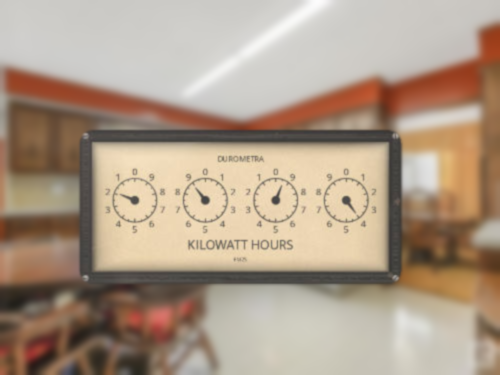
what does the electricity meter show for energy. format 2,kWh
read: 1894,kWh
